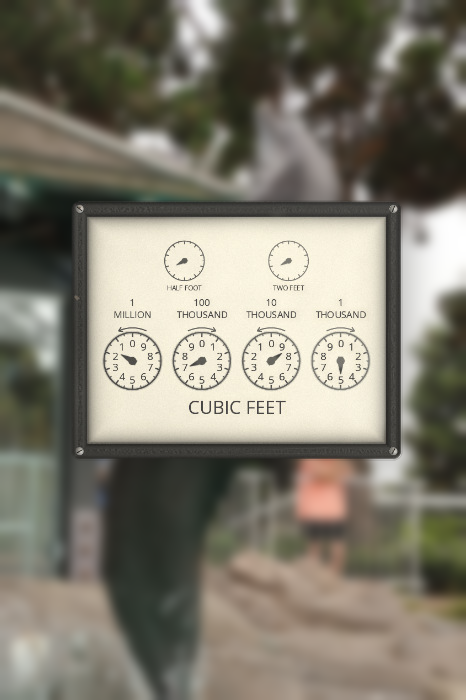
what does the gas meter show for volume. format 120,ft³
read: 168500,ft³
